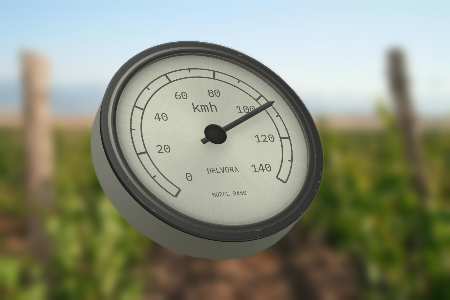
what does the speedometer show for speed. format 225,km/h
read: 105,km/h
